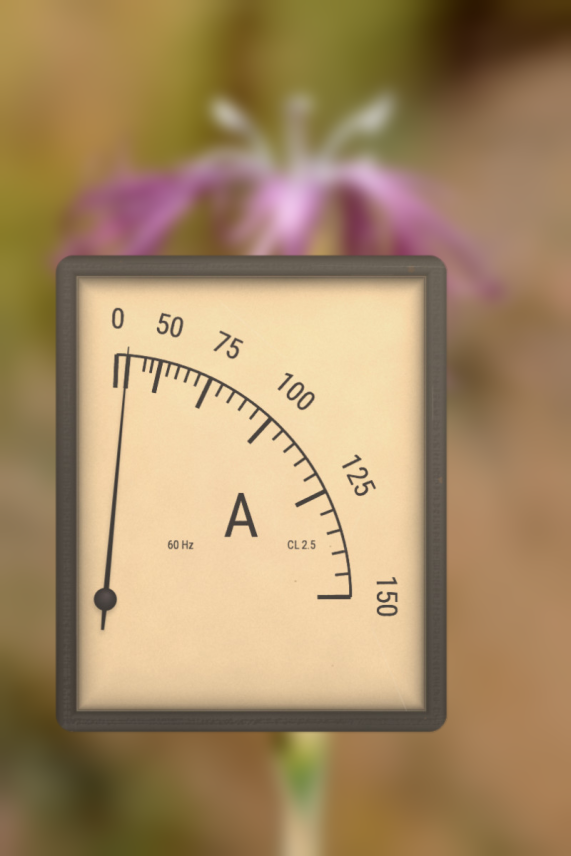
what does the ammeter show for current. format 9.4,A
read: 25,A
